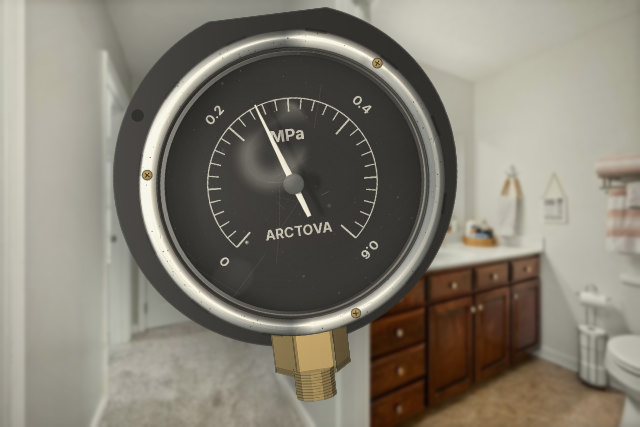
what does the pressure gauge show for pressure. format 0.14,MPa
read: 0.25,MPa
